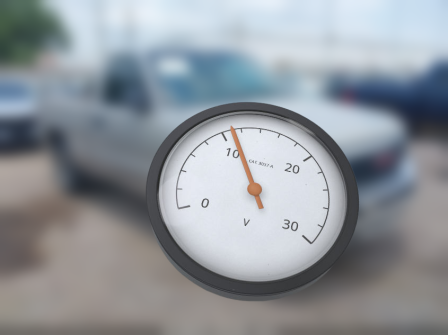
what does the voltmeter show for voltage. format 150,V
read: 11,V
